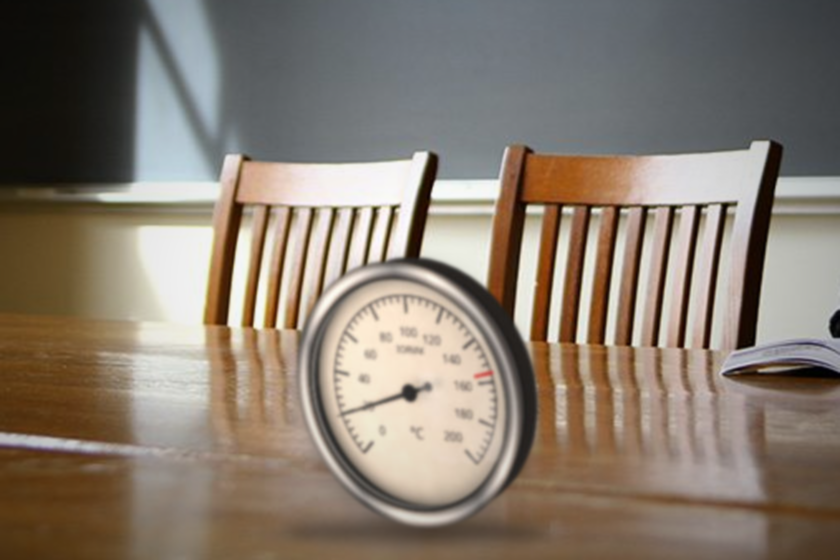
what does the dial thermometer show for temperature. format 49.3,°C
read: 20,°C
